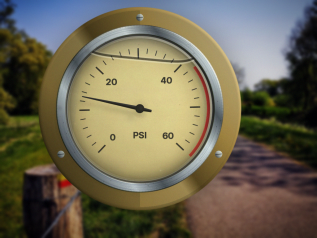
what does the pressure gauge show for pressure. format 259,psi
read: 13,psi
